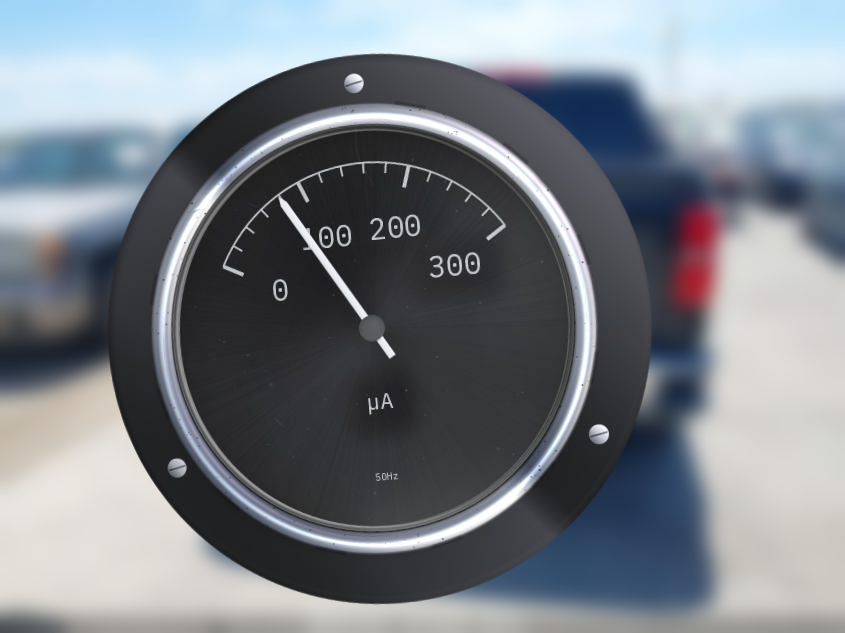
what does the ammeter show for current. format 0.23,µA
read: 80,µA
